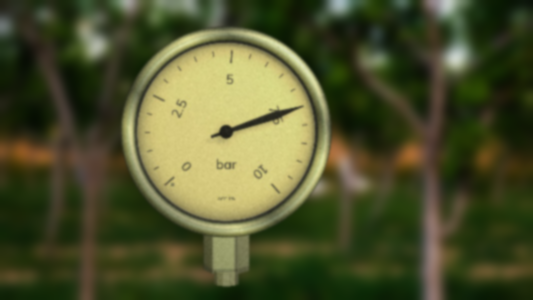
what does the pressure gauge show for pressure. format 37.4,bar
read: 7.5,bar
